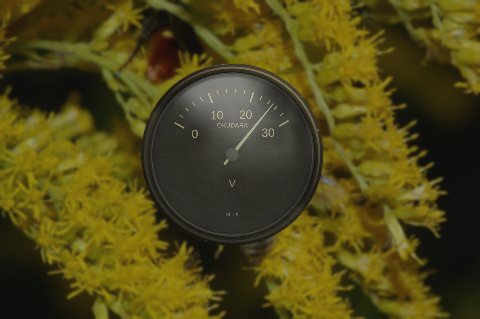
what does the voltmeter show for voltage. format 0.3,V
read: 25,V
